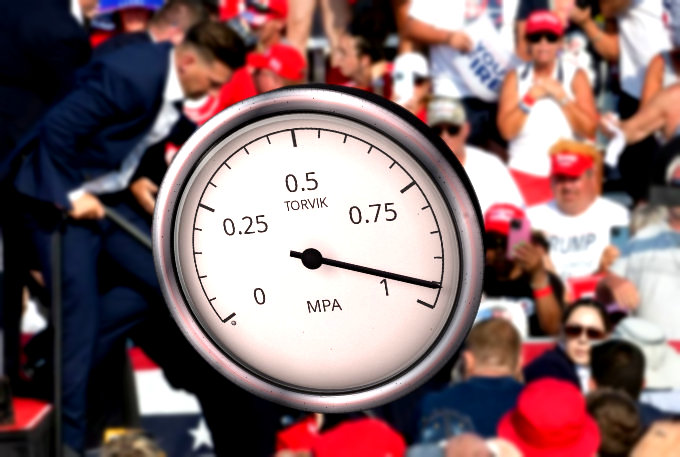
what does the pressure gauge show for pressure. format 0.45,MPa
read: 0.95,MPa
